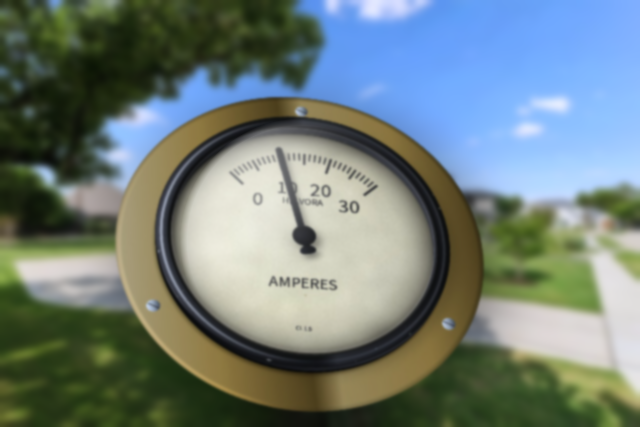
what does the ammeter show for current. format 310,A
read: 10,A
